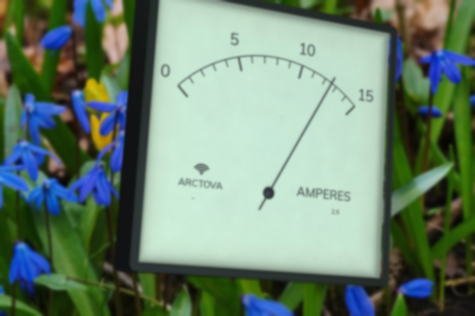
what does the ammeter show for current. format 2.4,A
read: 12.5,A
